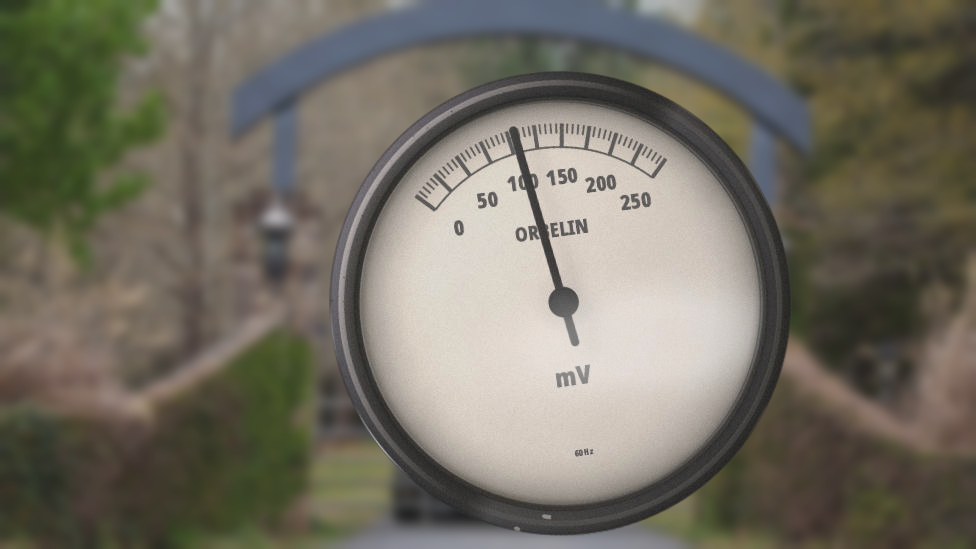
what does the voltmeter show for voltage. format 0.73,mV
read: 105,mV
